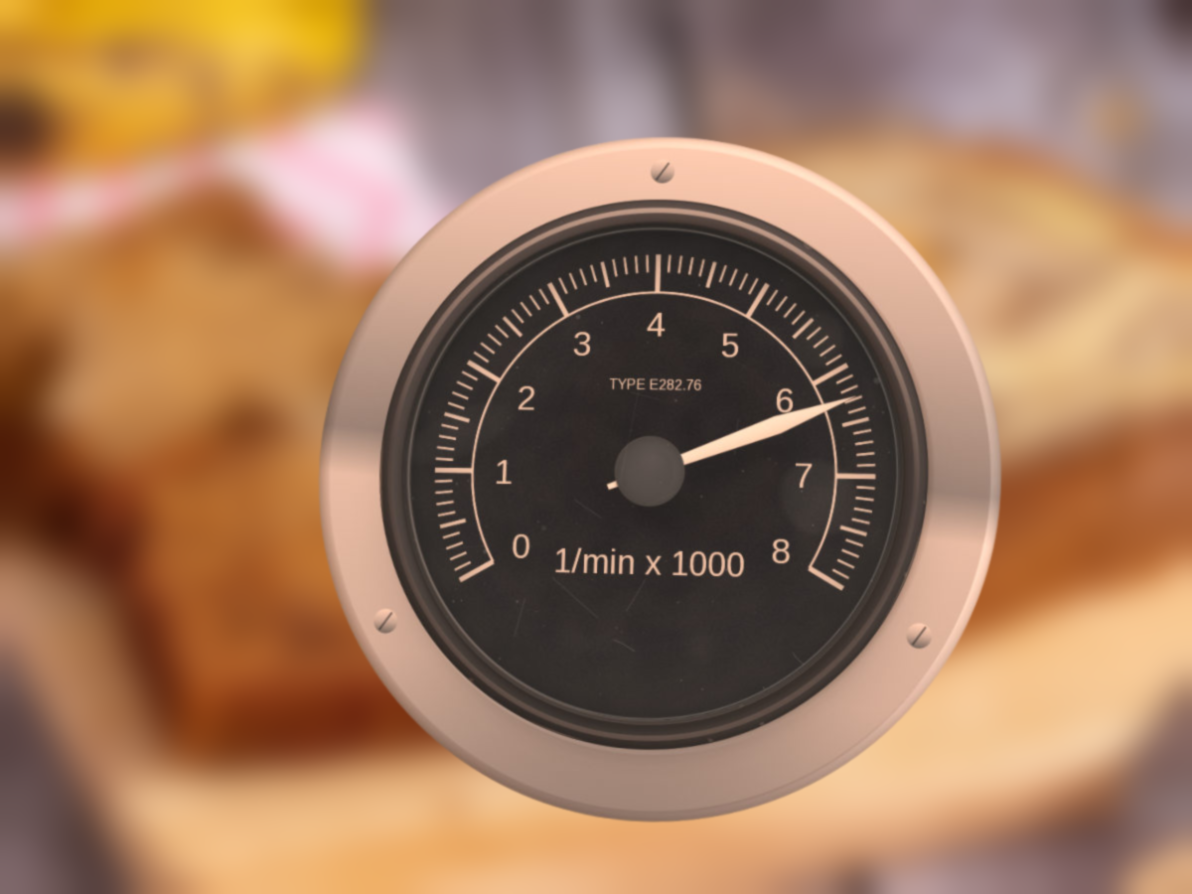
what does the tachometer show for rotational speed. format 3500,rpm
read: 6300,rpm
